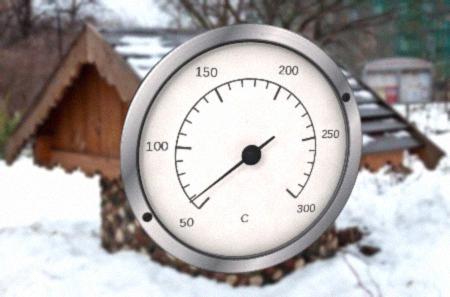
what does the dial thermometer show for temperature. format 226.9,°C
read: 60,°C
